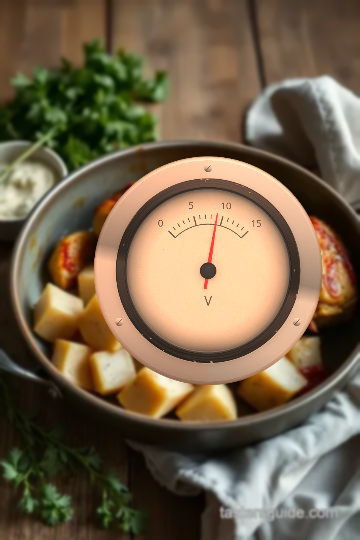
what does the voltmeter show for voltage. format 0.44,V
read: 9,V
